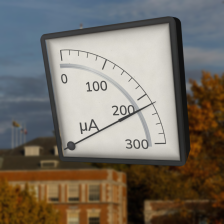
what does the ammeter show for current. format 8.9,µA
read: 220,µA
